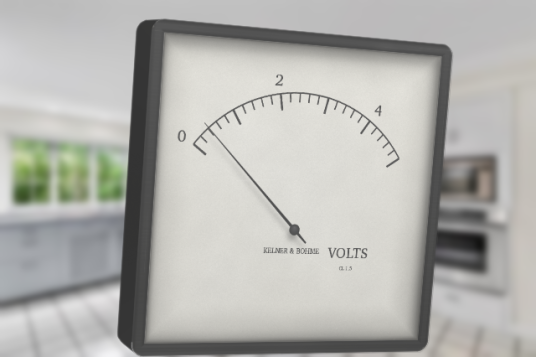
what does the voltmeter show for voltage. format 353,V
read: 0.4,V
